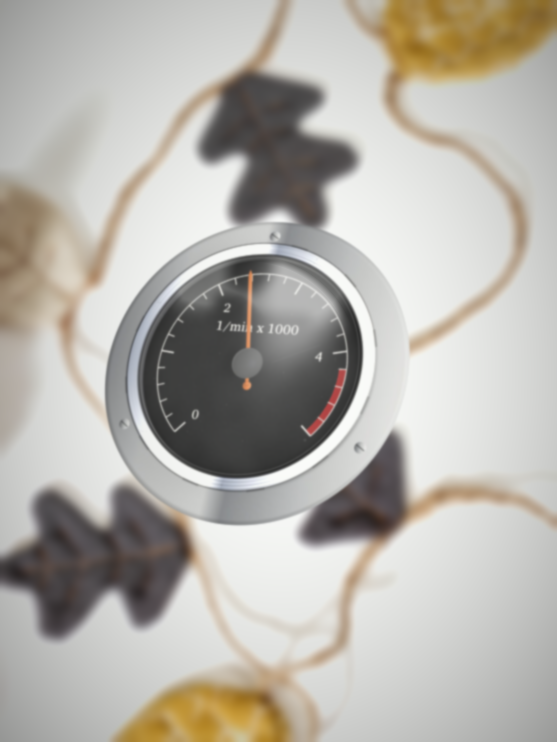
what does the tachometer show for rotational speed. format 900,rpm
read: 2400,rpm
